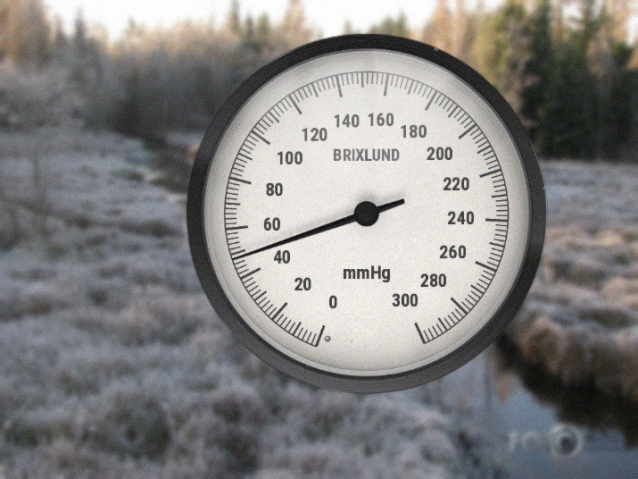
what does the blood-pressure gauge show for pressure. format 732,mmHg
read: 48,mmHg
